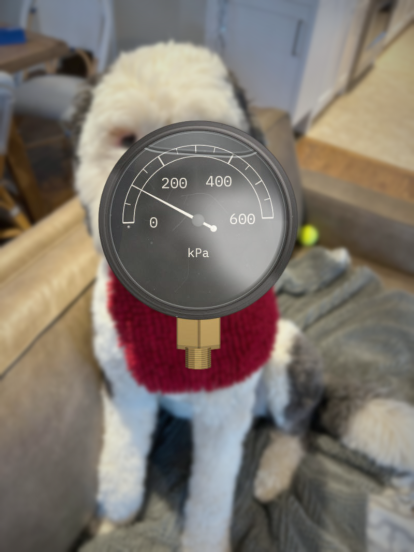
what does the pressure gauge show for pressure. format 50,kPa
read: 100,kPa
